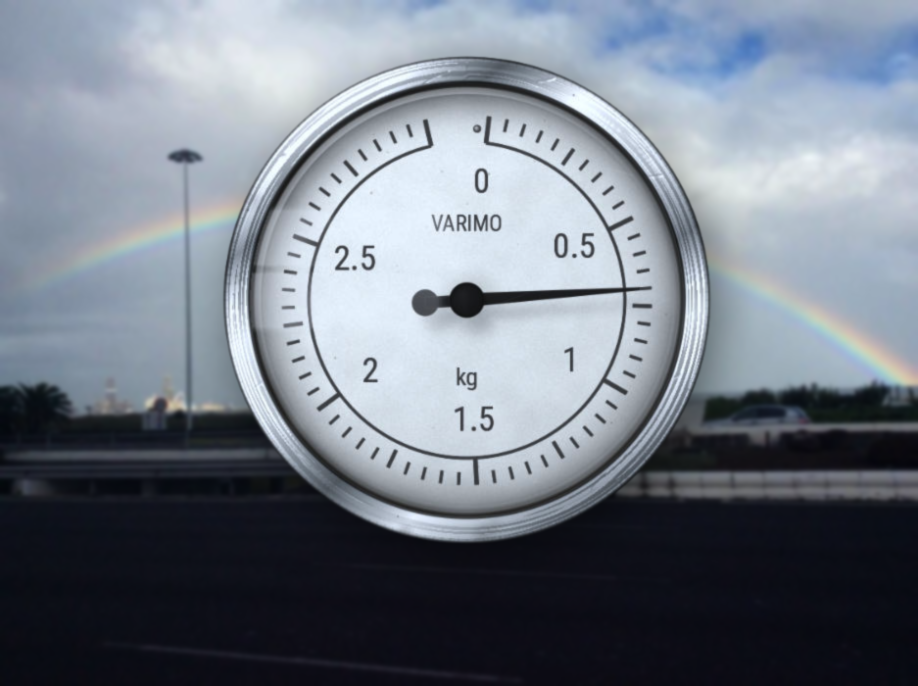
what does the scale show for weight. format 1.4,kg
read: 0.7,kg
